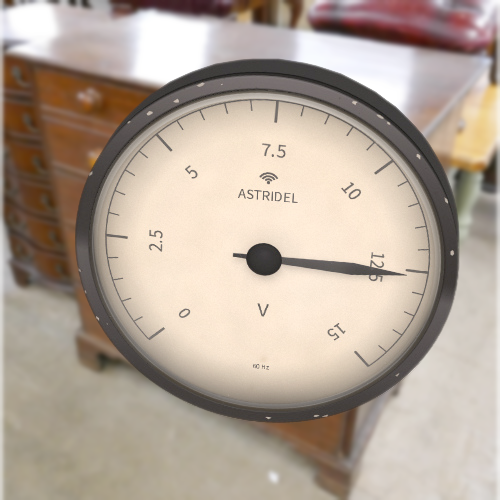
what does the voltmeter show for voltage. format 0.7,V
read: 12.5,V
